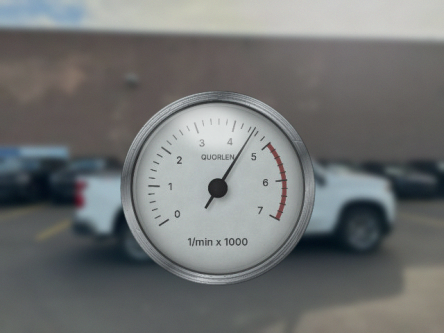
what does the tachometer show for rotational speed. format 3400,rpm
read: 4500,rpm
